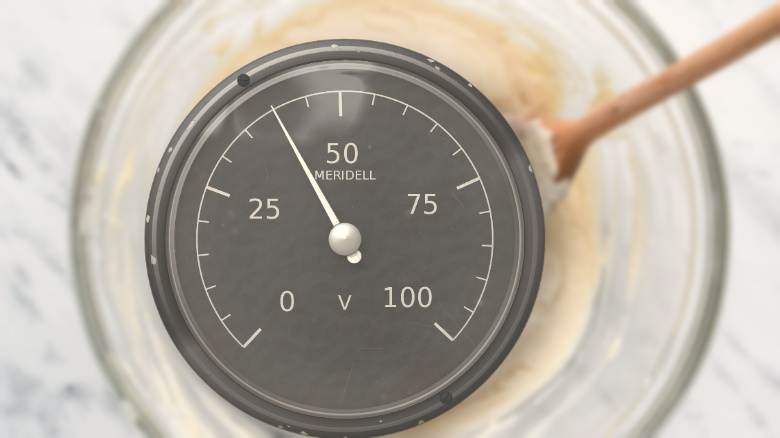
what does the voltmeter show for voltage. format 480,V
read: 40,V
